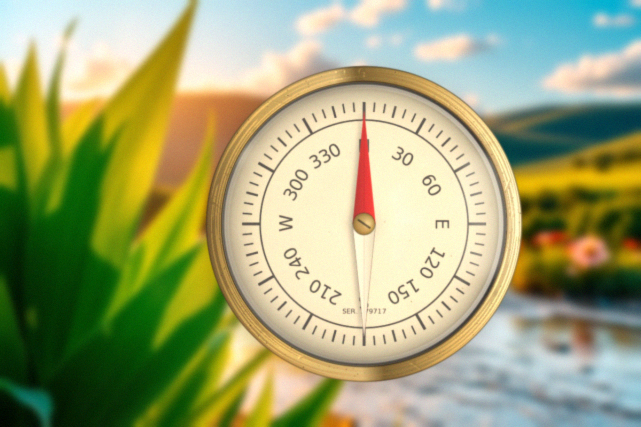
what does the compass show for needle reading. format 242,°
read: 0,°
